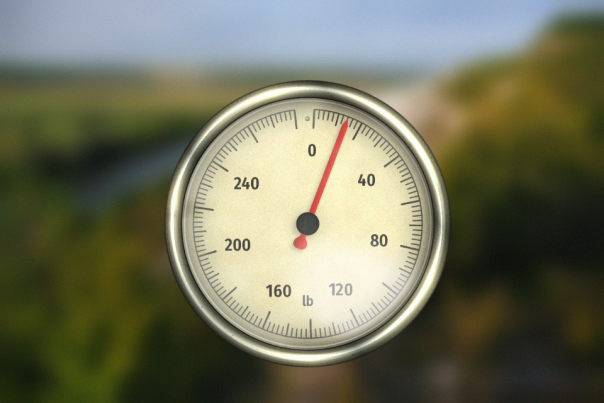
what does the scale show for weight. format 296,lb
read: 14,lb
